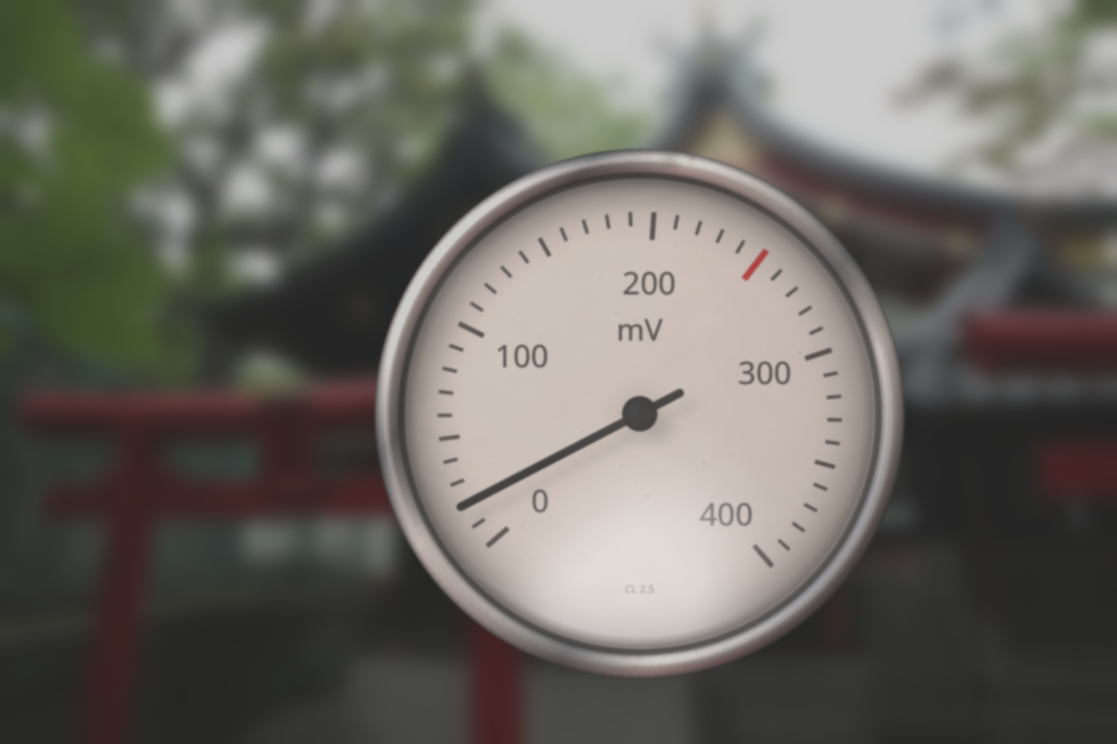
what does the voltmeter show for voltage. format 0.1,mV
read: 20,mV
